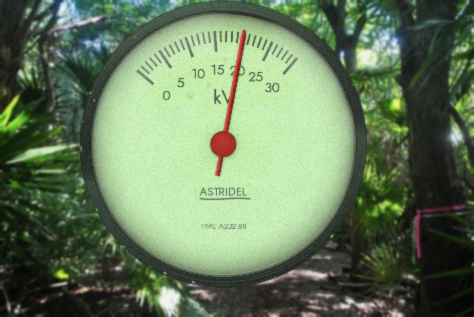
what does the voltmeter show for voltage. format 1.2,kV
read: 20,kV
